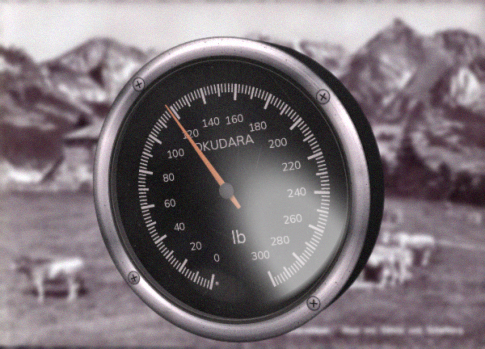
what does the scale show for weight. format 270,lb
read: 120,lb
